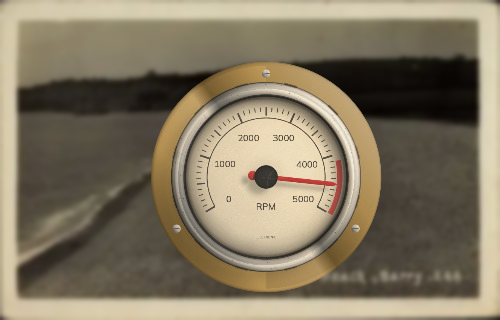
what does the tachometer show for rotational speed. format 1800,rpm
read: 4500,rpm
